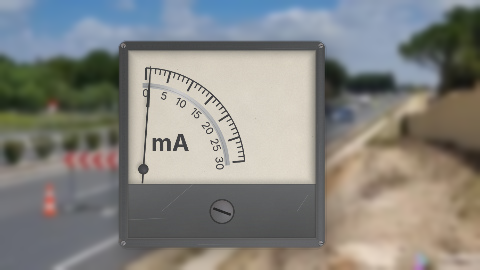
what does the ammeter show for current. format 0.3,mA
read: 1,mA
